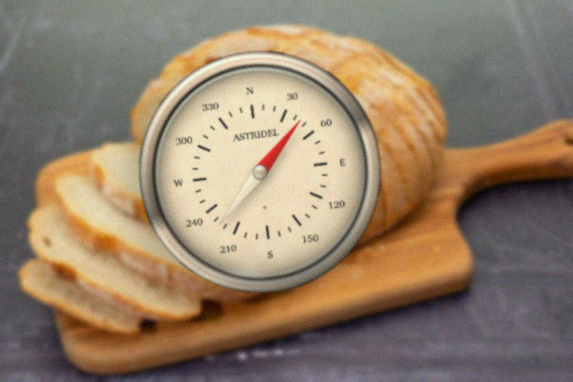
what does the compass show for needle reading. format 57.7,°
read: 45,°
